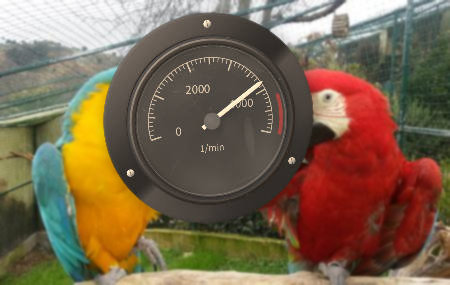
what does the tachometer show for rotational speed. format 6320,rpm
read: 3800,rpm
